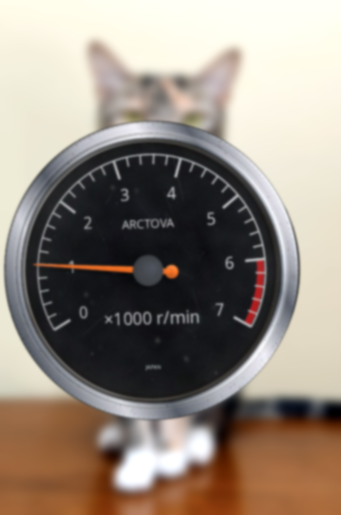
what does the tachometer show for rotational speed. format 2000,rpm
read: 1000,rpm
